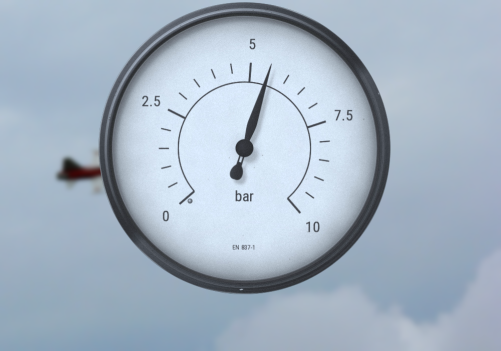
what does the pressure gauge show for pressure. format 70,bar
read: 5.5,bar
